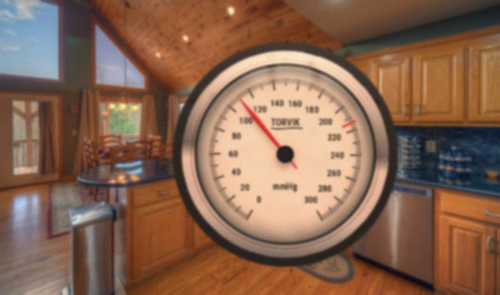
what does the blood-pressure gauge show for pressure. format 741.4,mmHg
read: 110,mmHg
